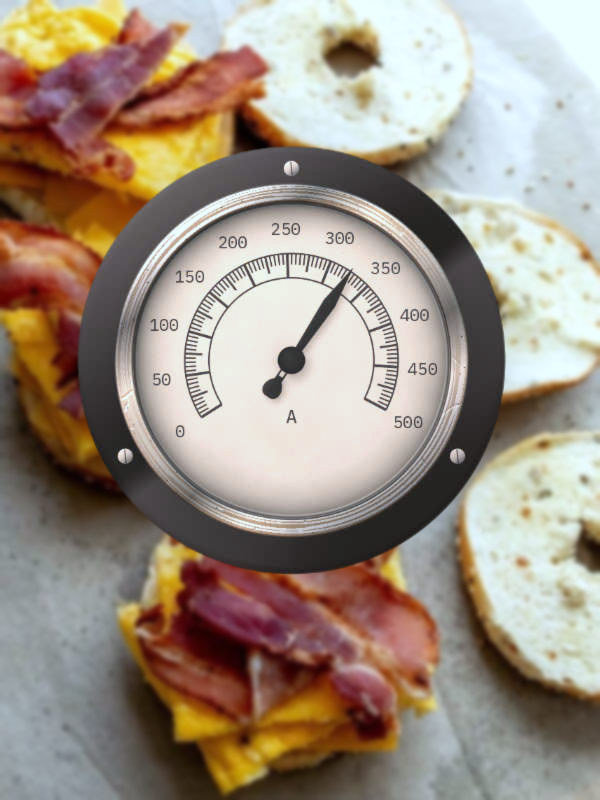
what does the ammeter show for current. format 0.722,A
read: 325,A
